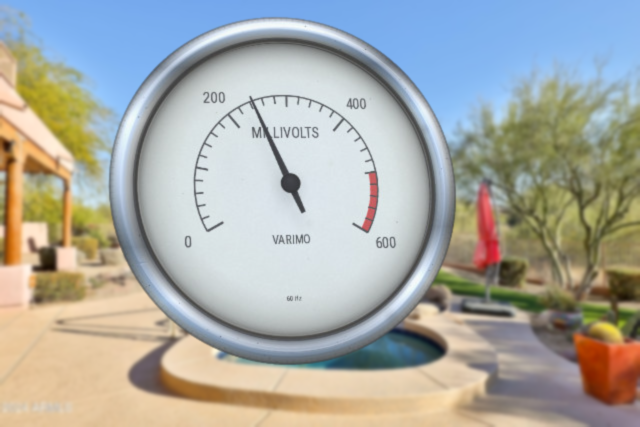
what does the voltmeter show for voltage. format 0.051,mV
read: 240,mV
